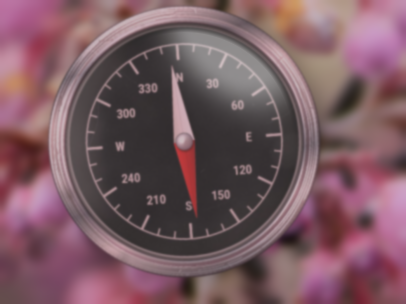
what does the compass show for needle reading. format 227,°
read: 175,°
